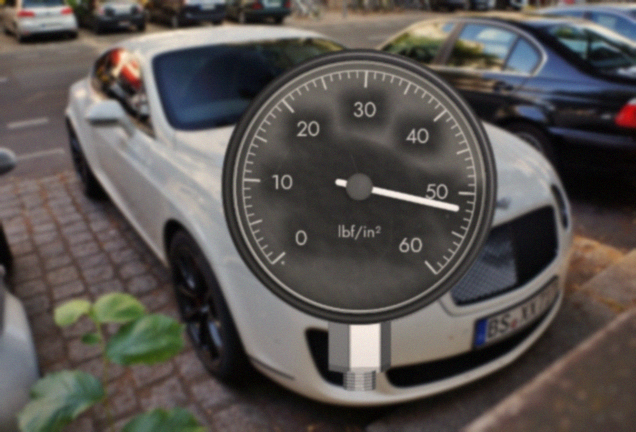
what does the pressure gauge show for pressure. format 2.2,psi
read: 52,psi
